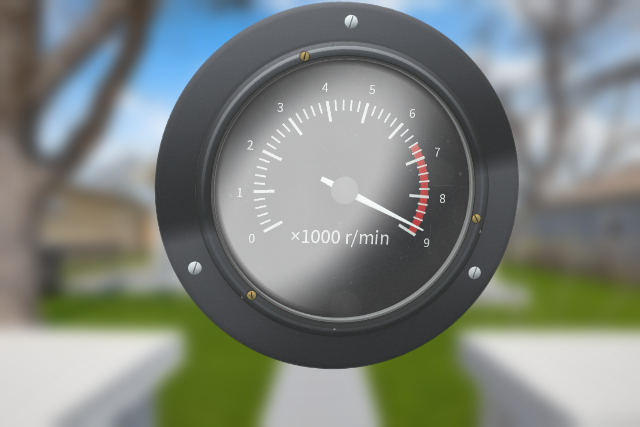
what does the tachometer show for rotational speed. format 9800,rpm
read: 8800,rpm
